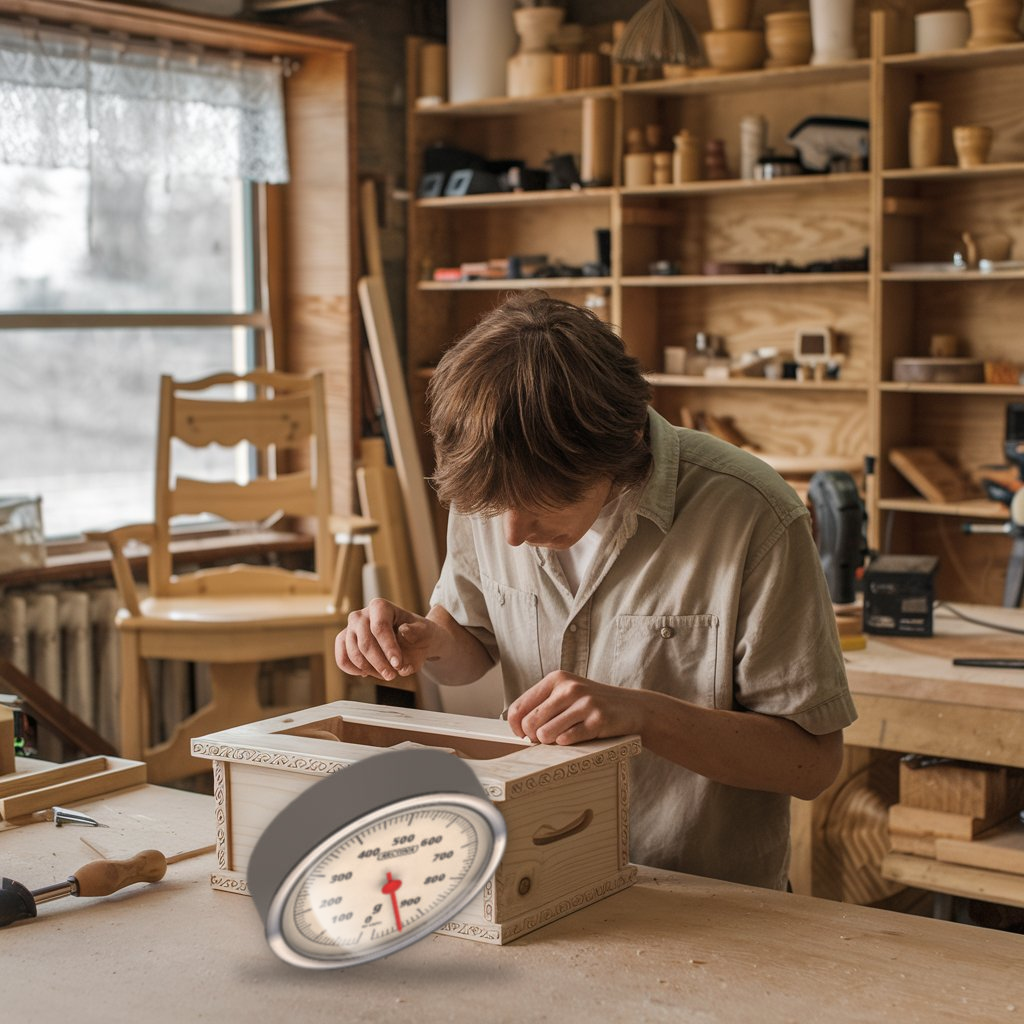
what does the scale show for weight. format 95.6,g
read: 950,g
